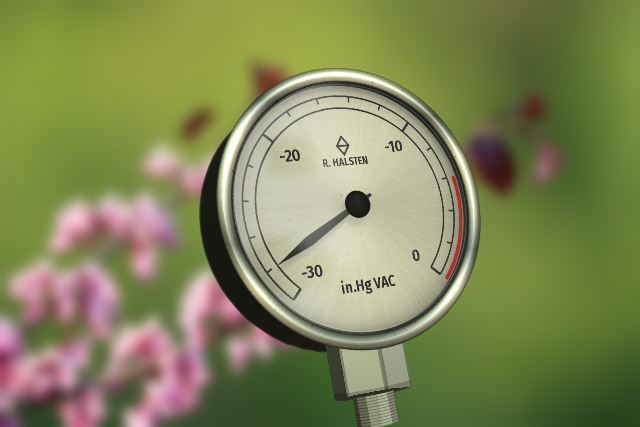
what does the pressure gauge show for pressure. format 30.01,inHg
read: -28,inHg
